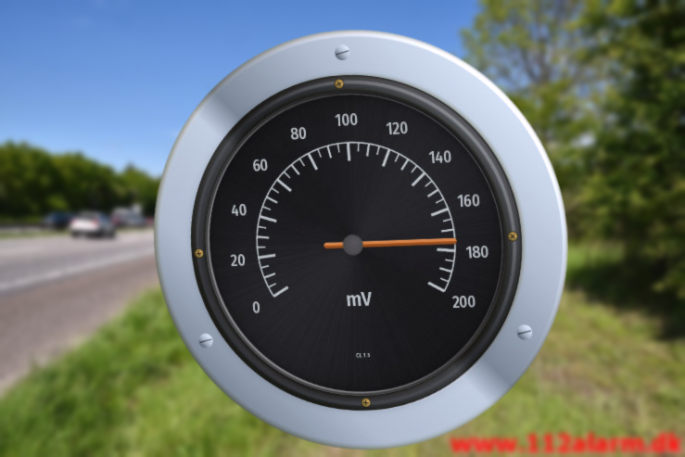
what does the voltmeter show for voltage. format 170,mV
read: 175,mV
